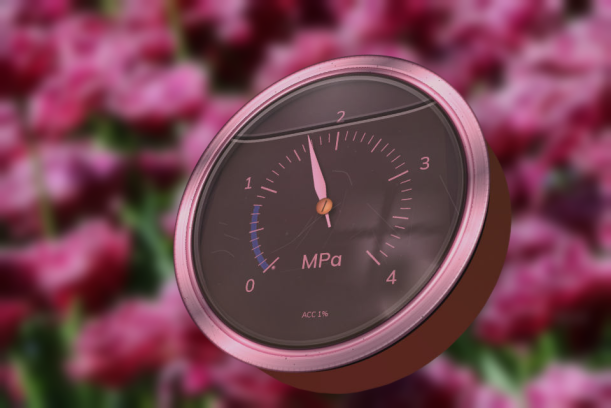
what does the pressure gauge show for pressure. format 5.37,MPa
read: 1.7,MPa
